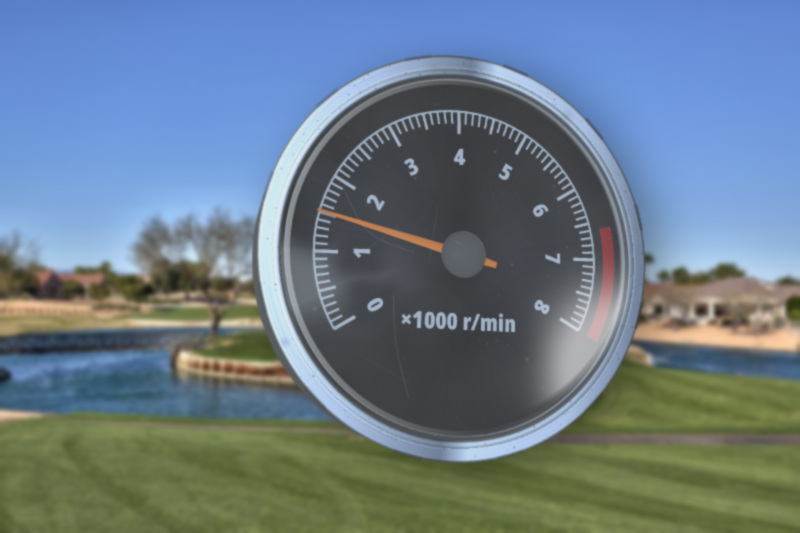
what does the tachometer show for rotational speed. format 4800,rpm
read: 1500,rpm
